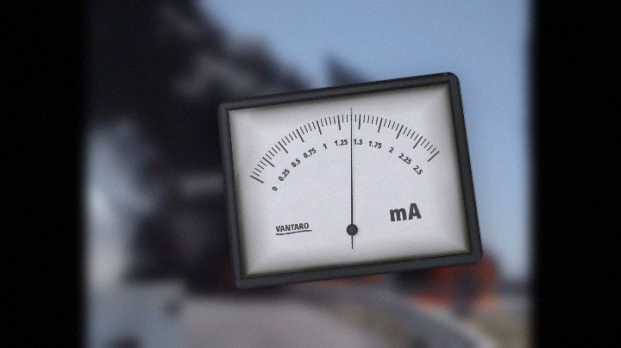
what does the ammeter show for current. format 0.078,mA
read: 1.4,mA
